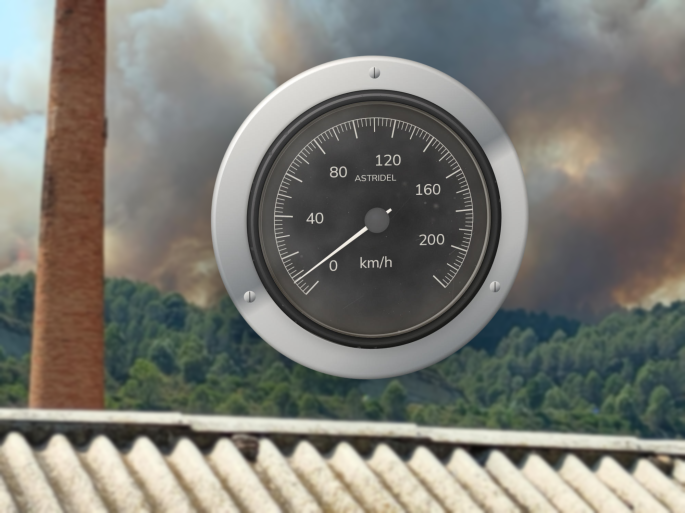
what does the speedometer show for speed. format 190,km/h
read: 8,km/h
